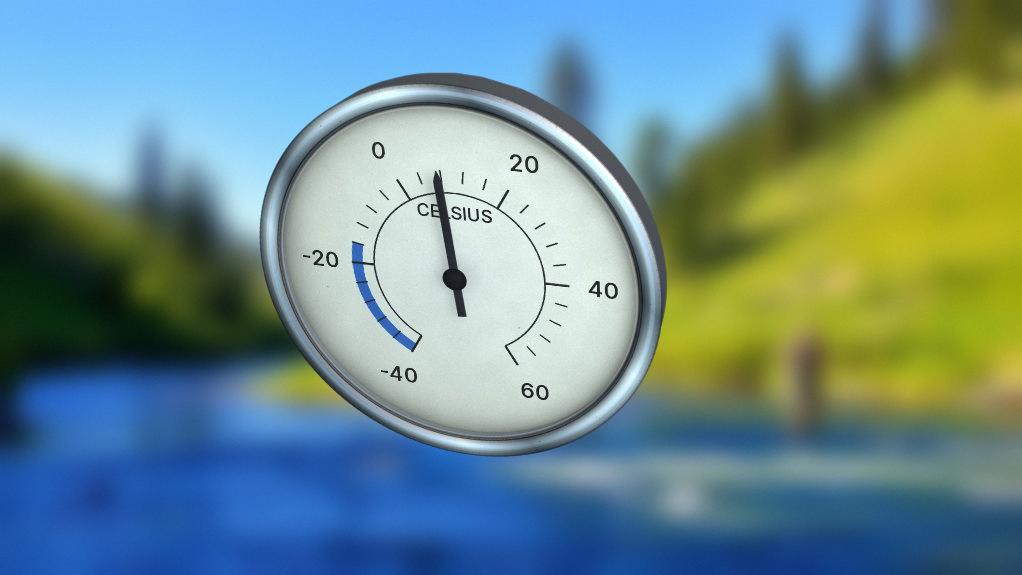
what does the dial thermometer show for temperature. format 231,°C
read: 8,°C
